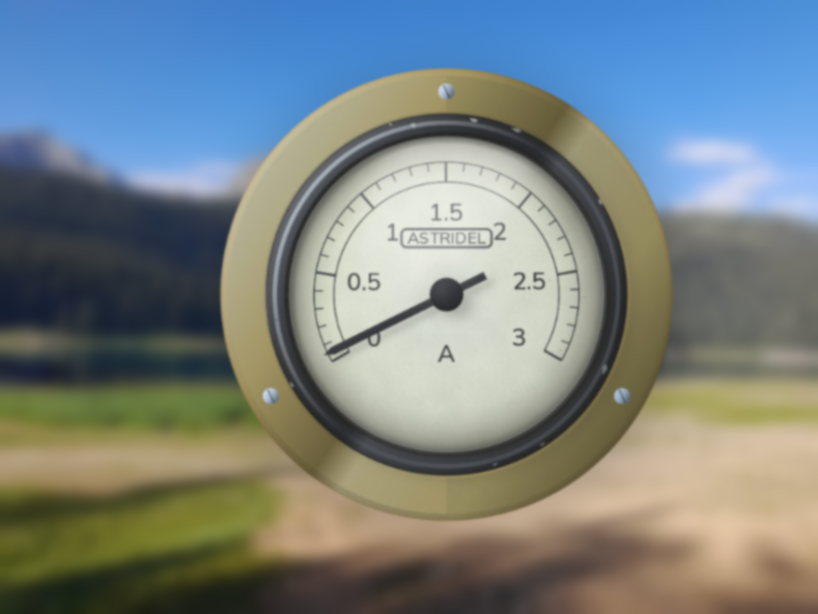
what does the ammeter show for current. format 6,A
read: 0.05,A
